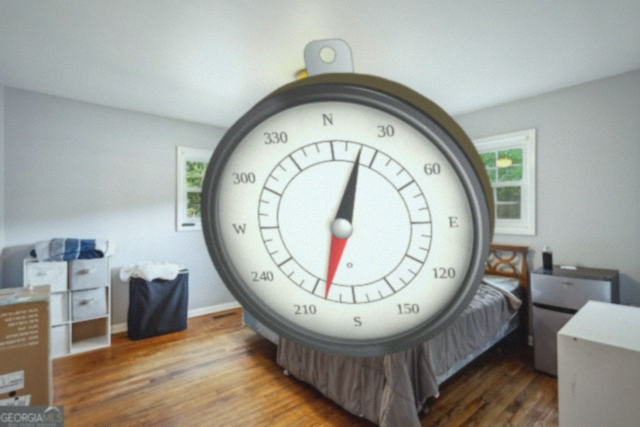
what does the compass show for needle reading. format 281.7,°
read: 200,°
